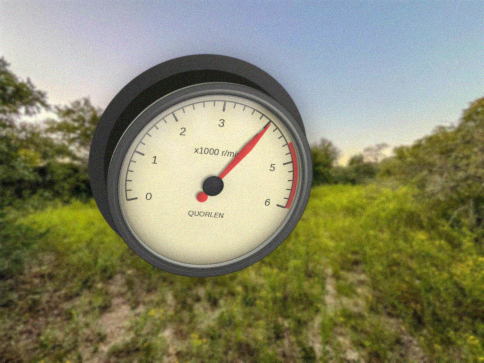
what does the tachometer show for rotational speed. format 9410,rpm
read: 4000,rpm
